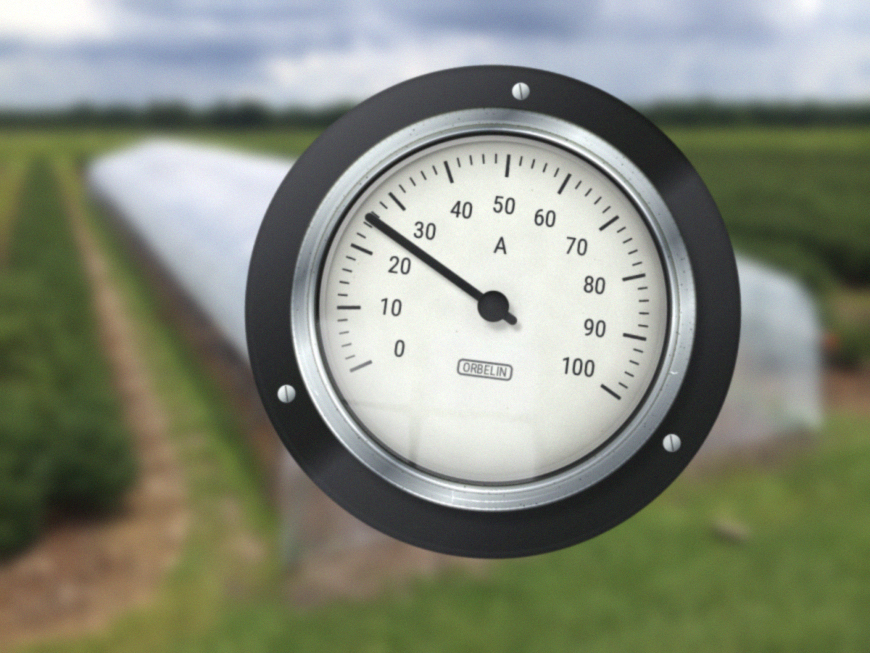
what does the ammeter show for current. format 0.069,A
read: 25,A
